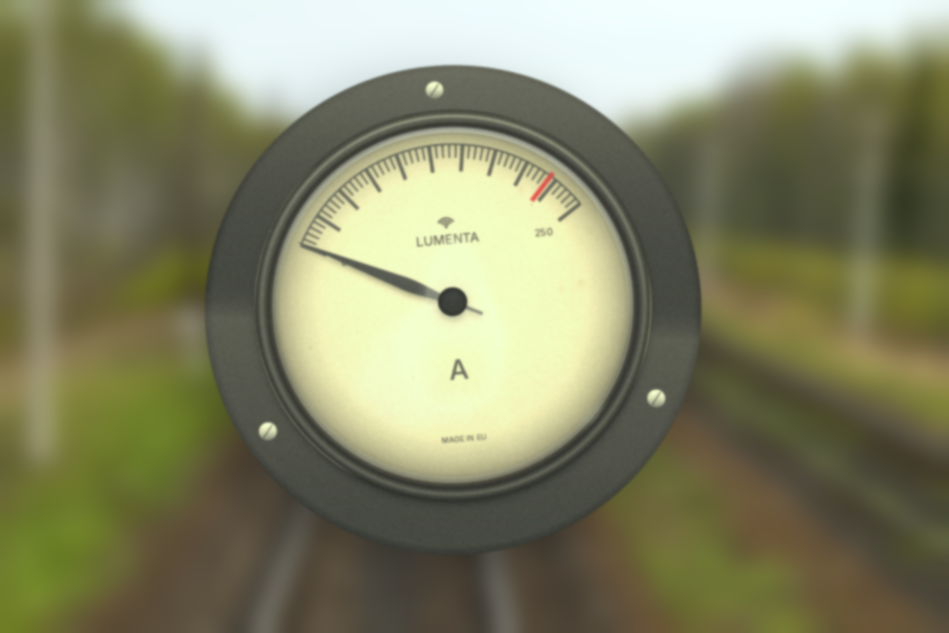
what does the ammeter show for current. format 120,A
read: 0,A
